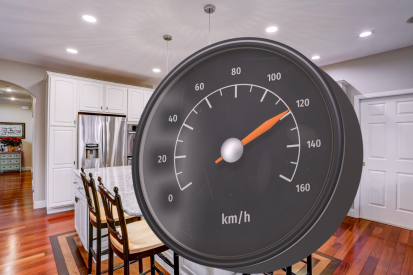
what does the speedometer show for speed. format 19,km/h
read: 120,km/h
